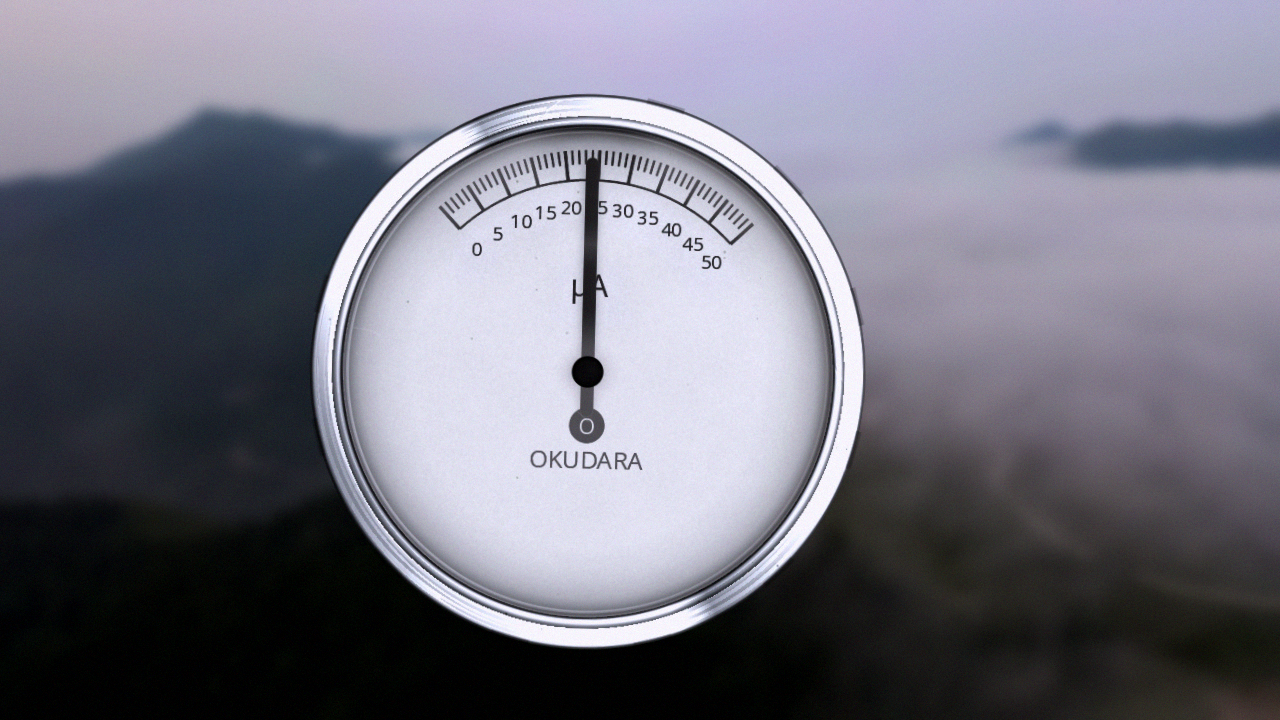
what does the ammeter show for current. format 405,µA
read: 24,µA
